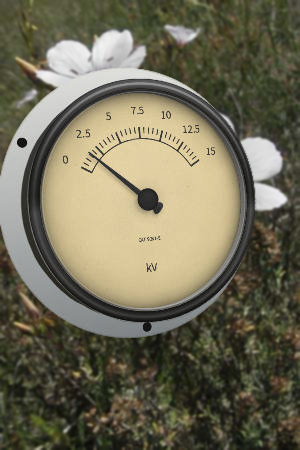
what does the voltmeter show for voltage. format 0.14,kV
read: 1.5,kV
